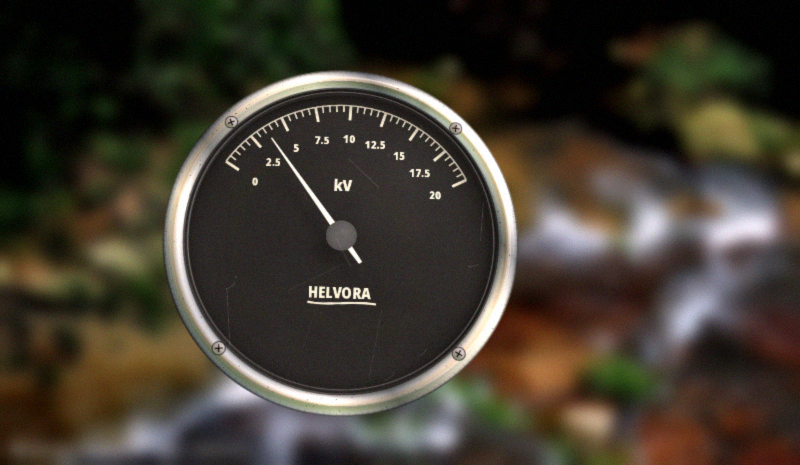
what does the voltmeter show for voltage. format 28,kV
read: 3.5,kV
